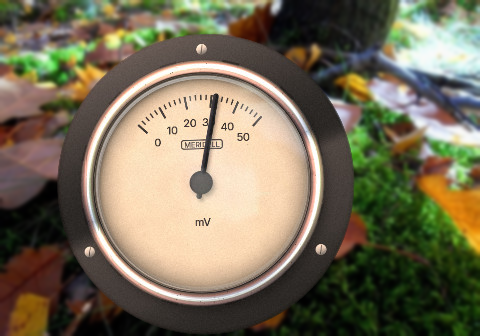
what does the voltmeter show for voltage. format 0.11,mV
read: 32,mV
